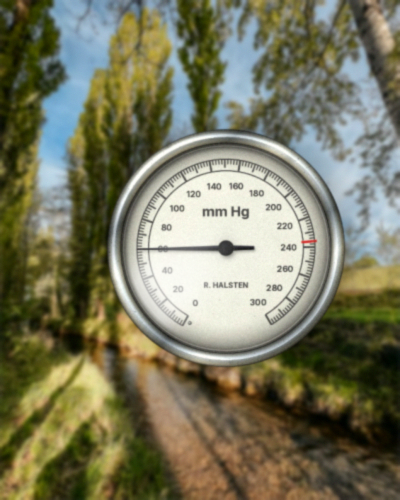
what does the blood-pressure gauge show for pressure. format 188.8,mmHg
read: 60,mmHg
